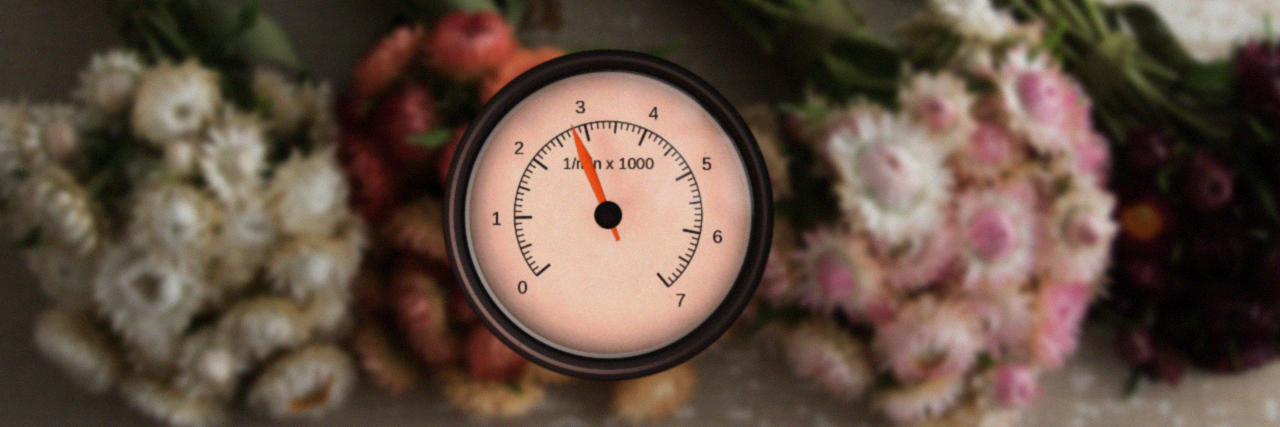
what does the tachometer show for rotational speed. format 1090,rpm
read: 2800,rpm
